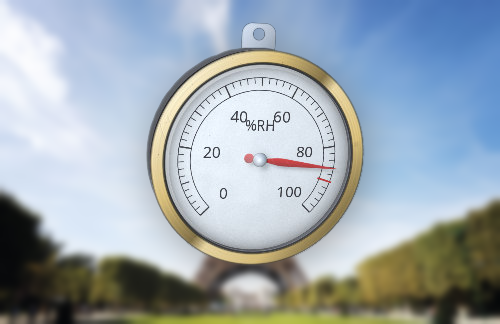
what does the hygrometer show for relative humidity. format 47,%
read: 86,%
